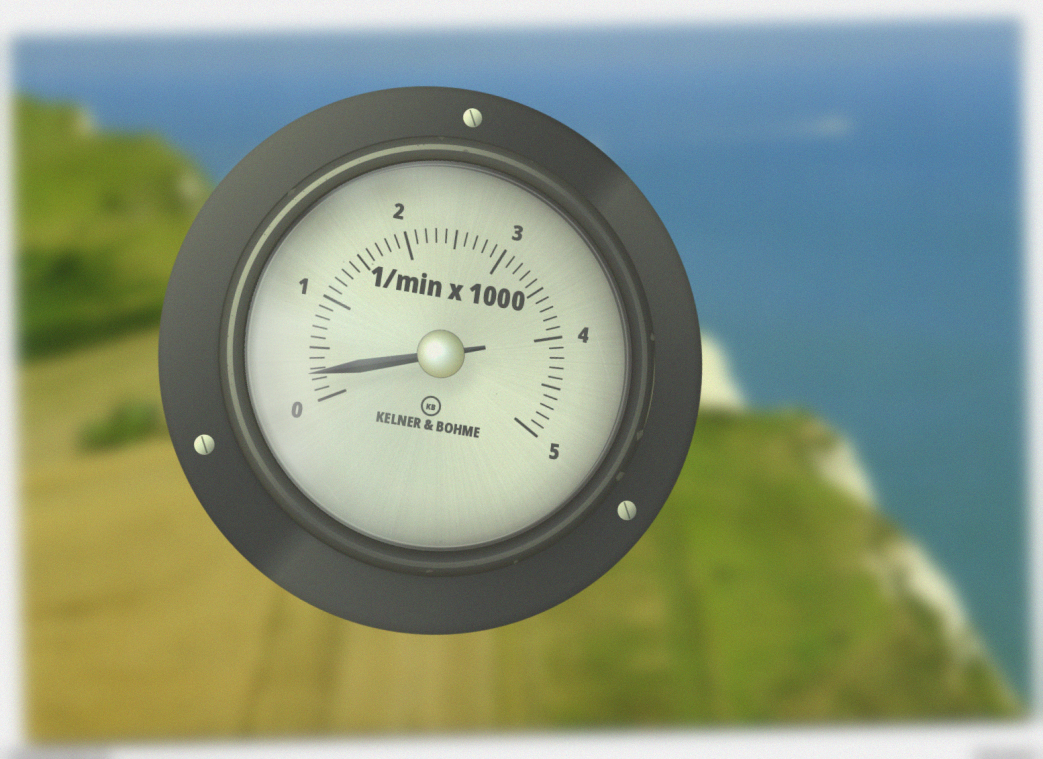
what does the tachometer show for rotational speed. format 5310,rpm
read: 250,rpm
